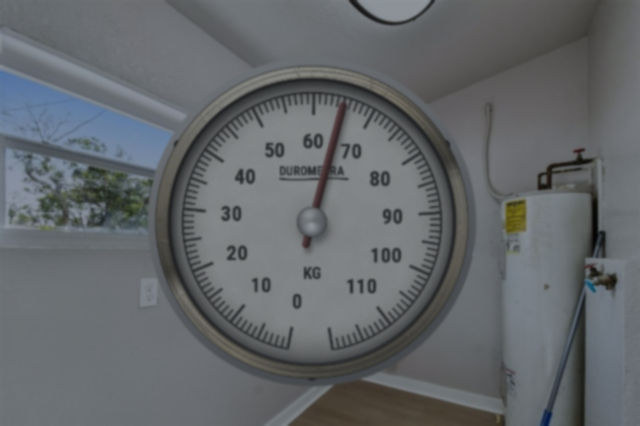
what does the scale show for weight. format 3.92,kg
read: 65,kg
